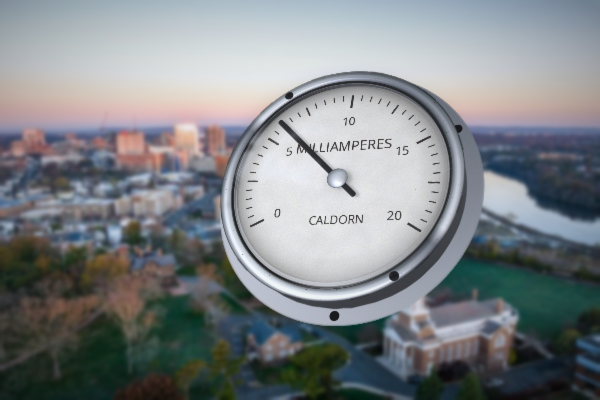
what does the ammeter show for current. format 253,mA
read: 6,mA
